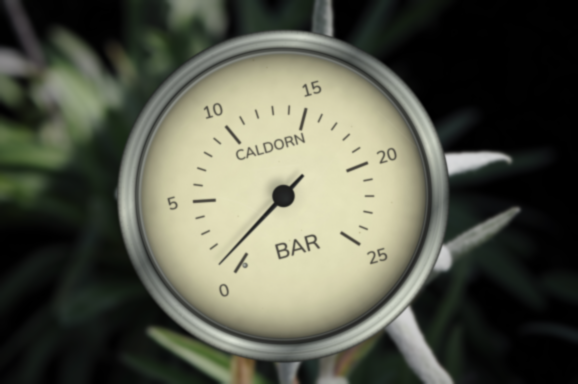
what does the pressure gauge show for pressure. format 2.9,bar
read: 1,bar
